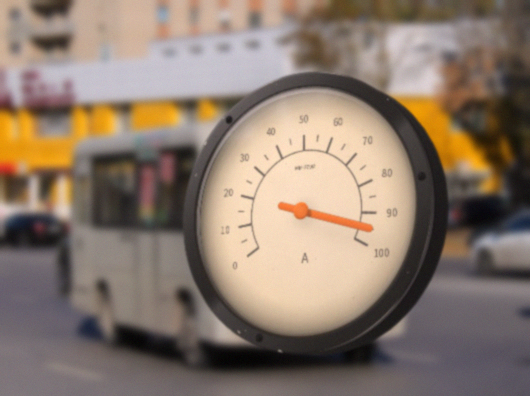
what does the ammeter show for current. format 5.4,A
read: 95,A
